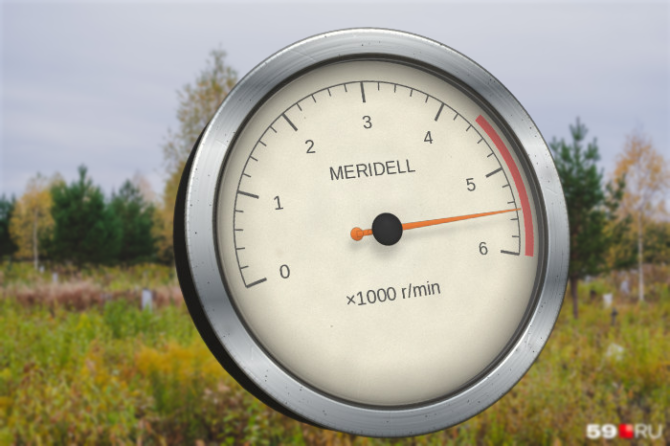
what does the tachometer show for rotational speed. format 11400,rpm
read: 5500,rpm
